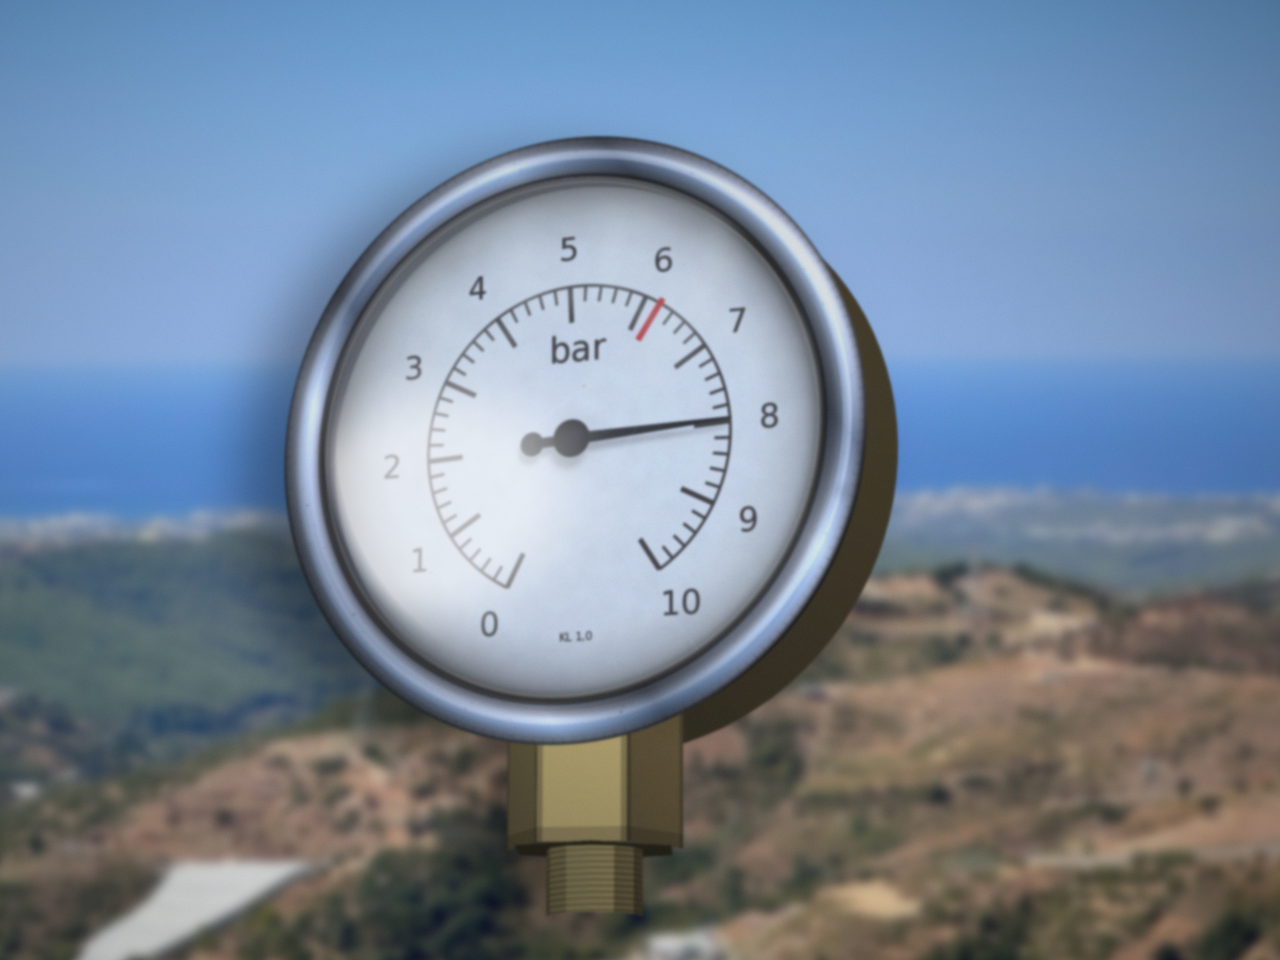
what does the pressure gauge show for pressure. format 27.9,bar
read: 8,bar
